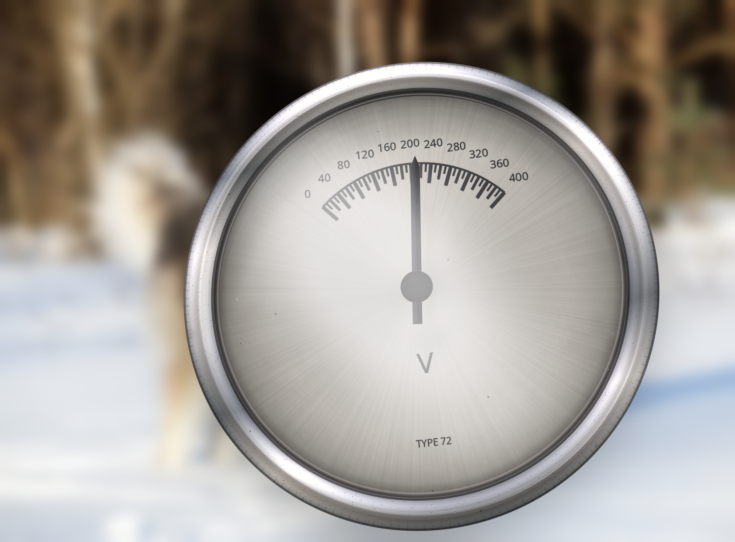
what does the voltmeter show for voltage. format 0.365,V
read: 210,V
